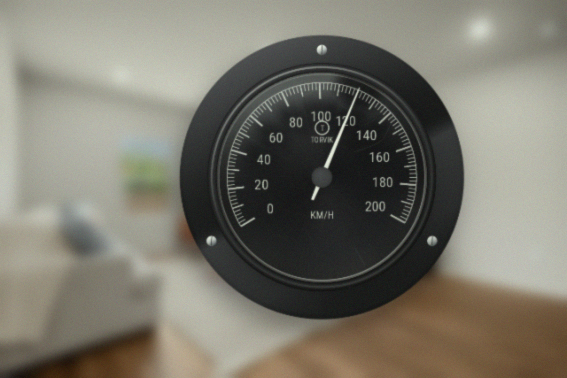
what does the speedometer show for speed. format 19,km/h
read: 120,km/h
